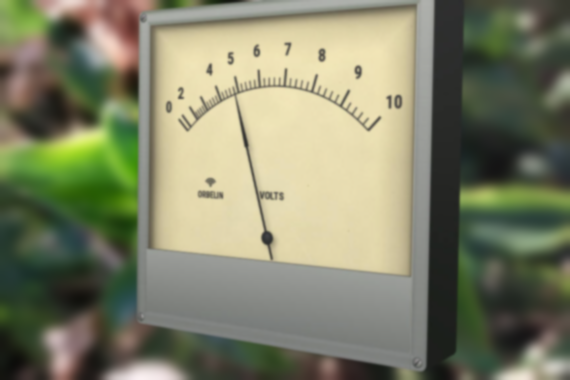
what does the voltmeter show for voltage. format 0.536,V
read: 5,V
